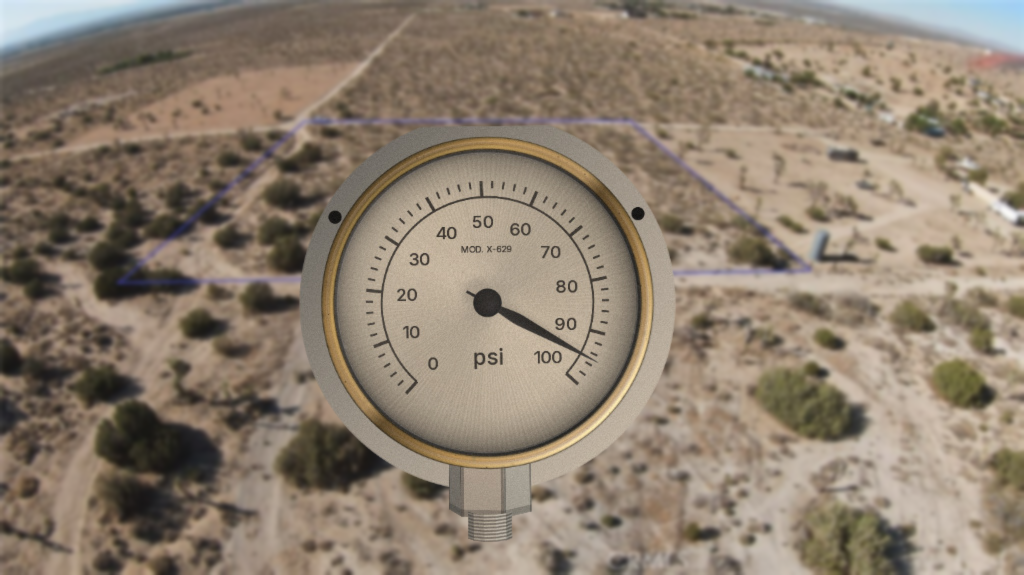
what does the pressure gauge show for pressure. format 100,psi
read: 95,psi
